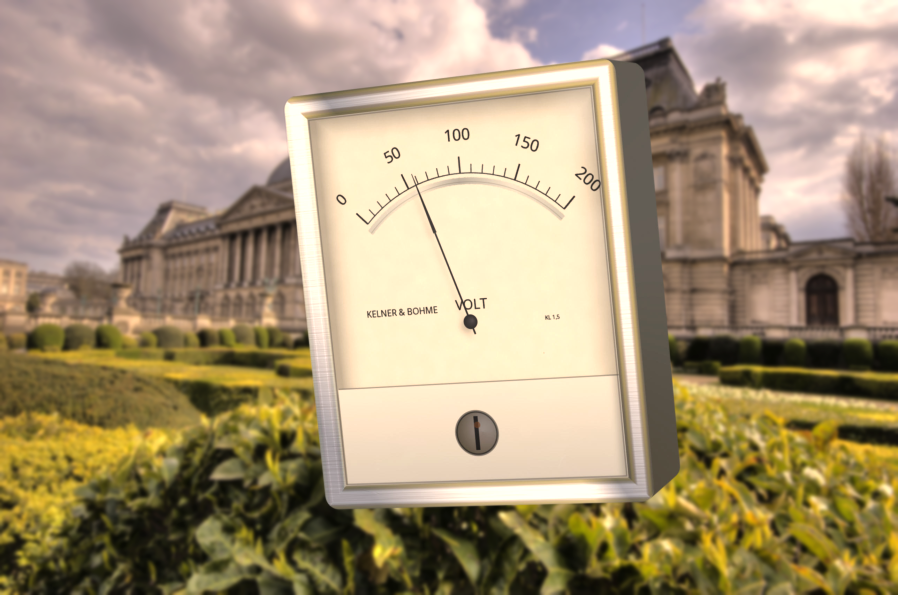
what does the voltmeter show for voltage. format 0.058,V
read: 60,V
